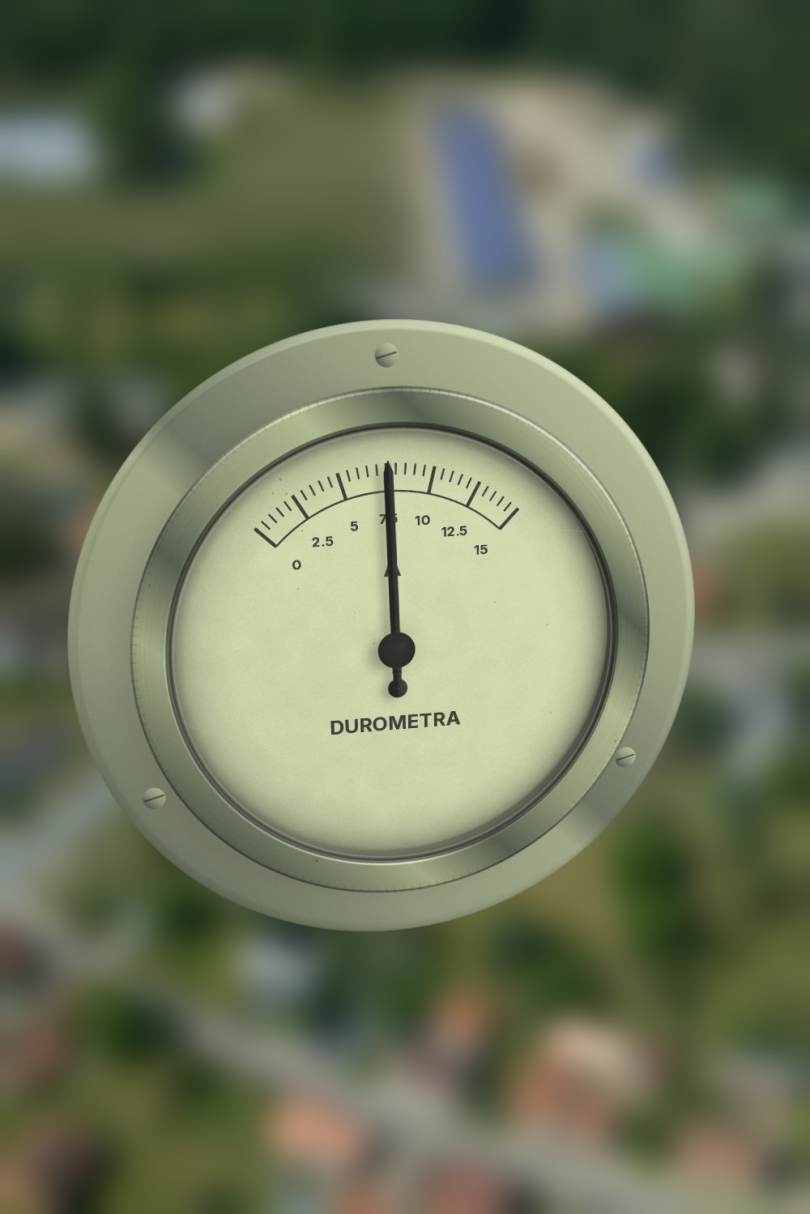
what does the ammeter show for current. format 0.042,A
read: 7.5,A
